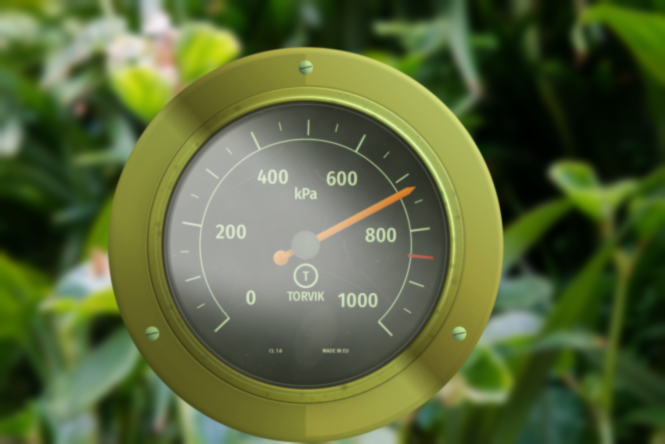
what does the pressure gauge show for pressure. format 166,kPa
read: 725,kPa
